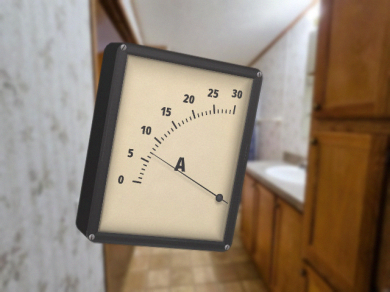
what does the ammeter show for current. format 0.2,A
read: 7,A
